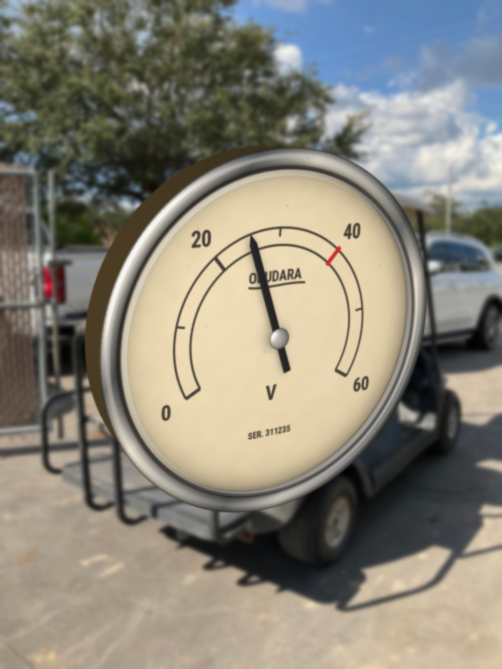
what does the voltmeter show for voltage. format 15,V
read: 25,V
